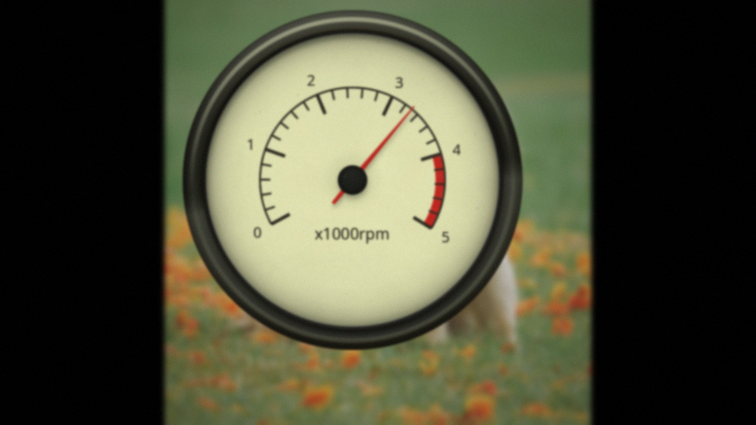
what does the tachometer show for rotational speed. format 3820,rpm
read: 3300,rpm
